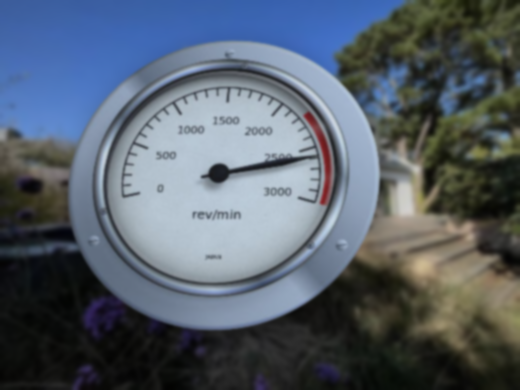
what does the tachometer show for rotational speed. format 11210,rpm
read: 2600,rpm
